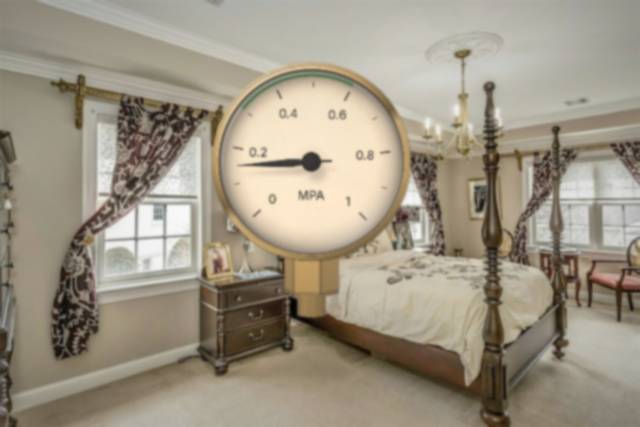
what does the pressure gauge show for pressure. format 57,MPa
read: 0.15,MPa
